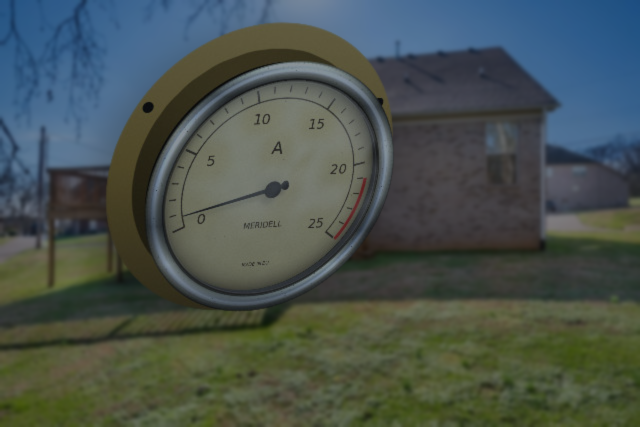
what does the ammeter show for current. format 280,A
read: 1,A
